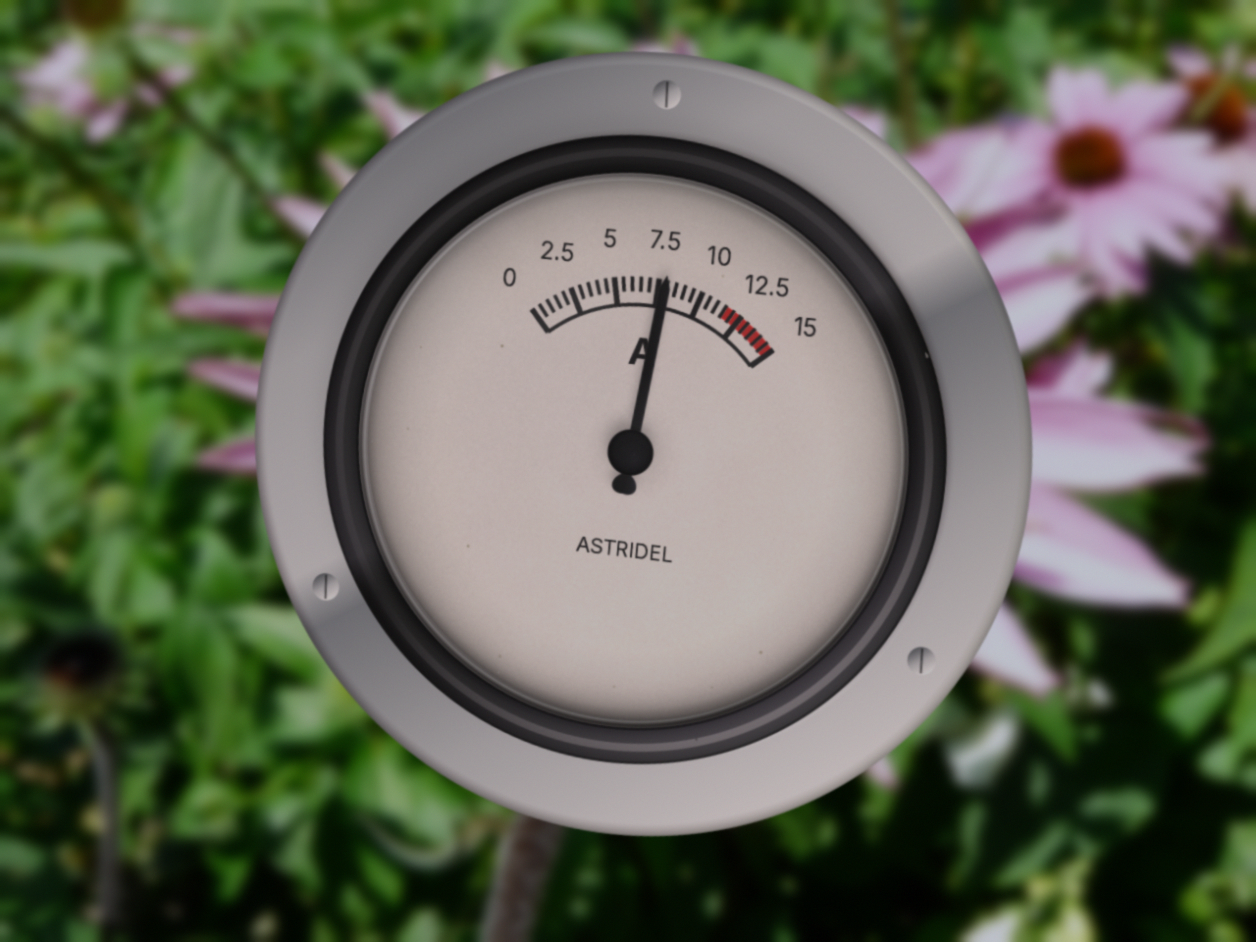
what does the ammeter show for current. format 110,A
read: 8,A
